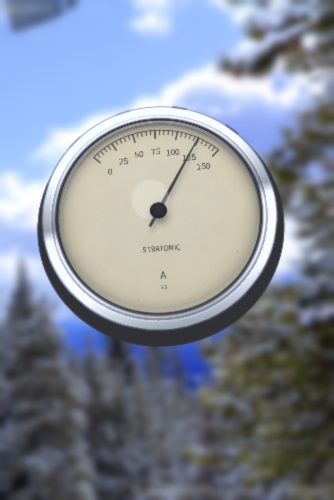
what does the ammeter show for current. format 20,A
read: 125,A
